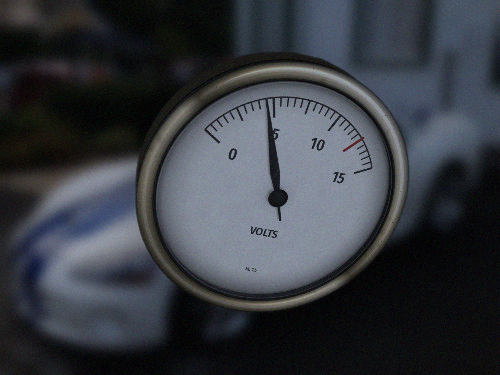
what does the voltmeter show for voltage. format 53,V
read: 4.5,V
